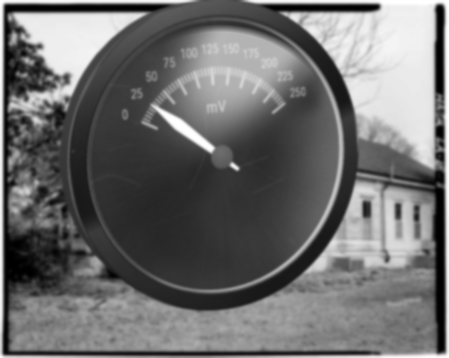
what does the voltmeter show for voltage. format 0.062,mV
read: 25,mV
